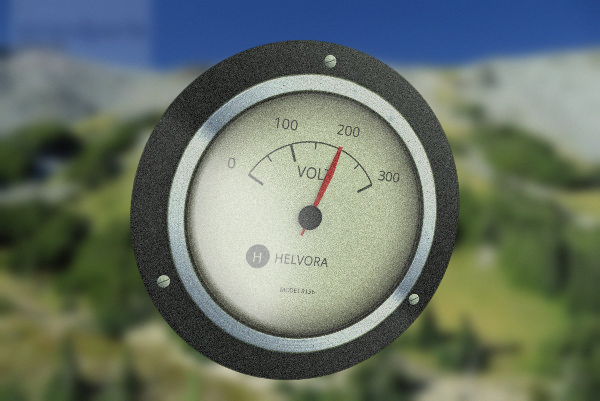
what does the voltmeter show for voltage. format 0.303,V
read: 200,V
